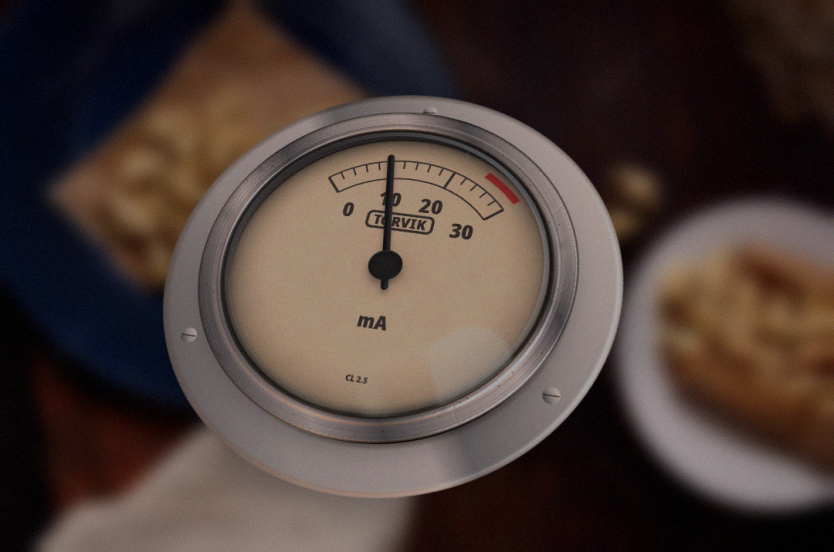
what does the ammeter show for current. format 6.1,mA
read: 10,mA
